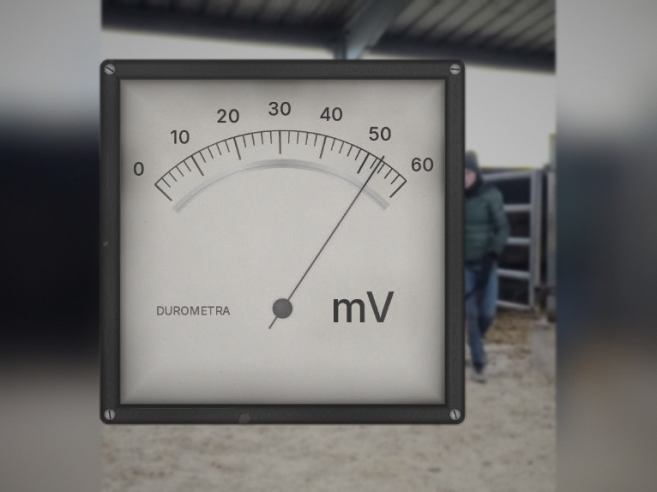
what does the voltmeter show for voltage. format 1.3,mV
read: 53,mV
